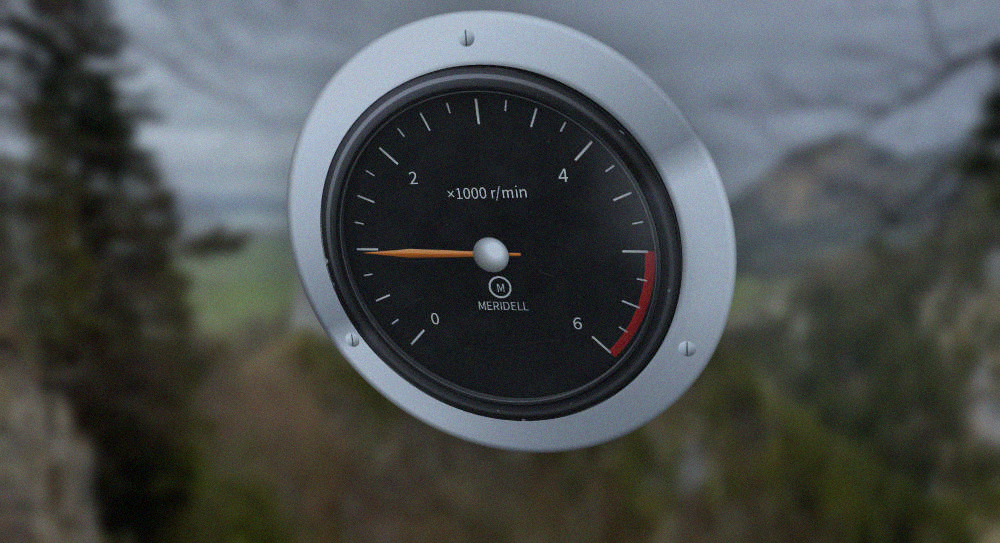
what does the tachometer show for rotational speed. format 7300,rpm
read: 1000,rpm
